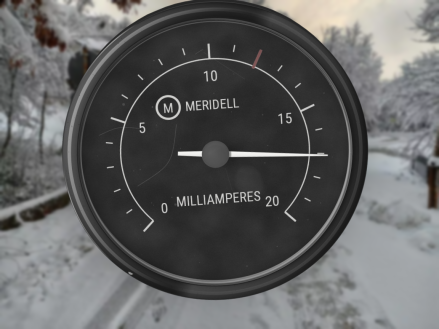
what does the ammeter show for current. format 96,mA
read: 17,mA
